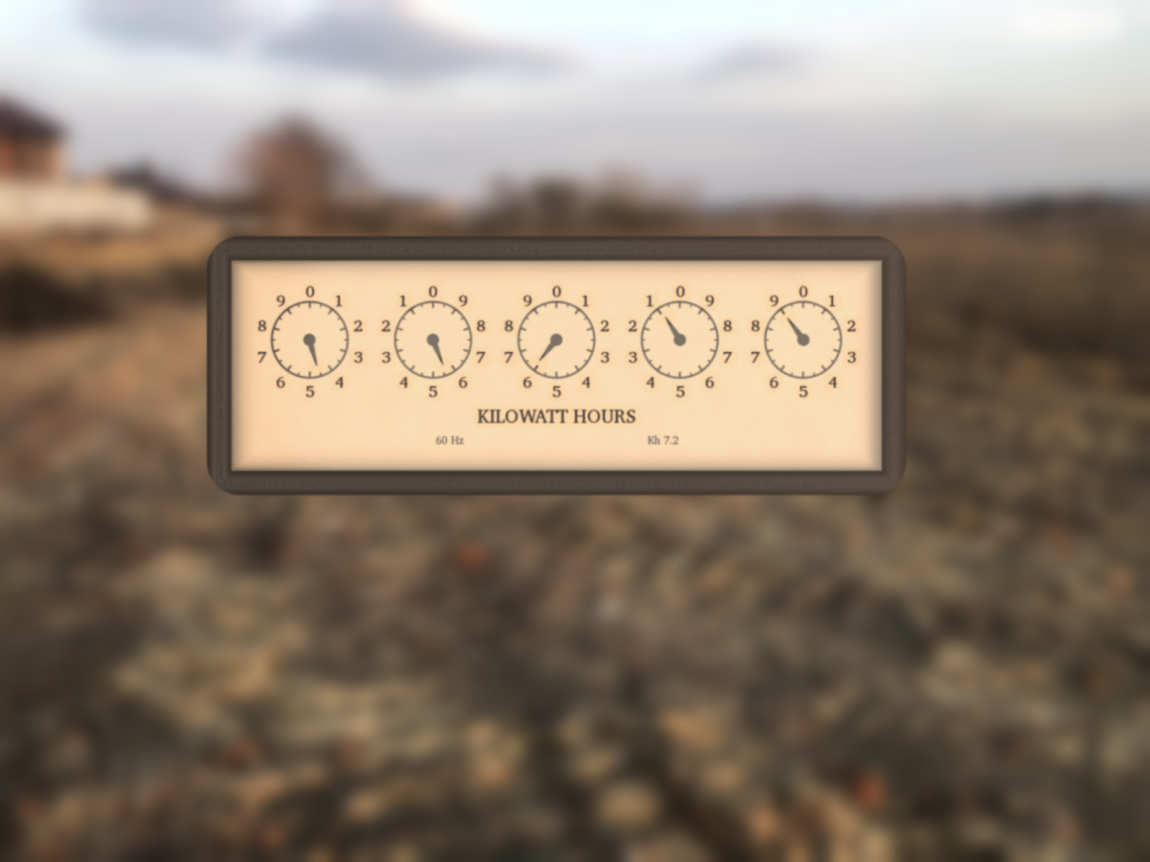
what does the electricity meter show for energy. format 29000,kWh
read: 45609,kWh
